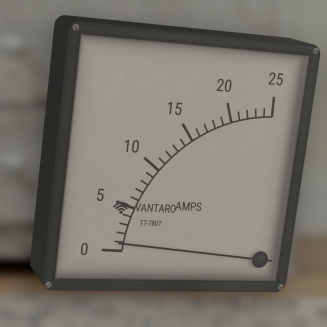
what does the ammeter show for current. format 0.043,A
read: 1,A
